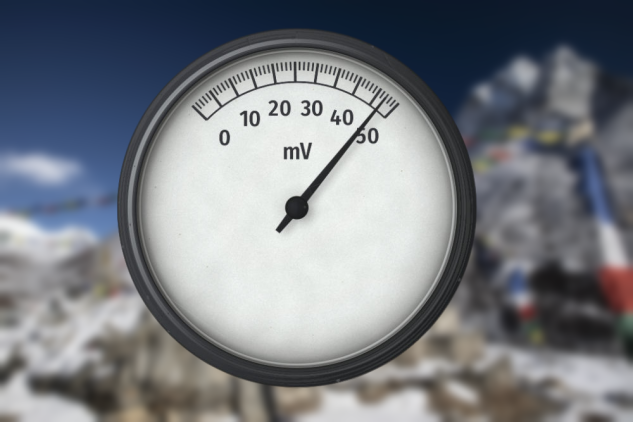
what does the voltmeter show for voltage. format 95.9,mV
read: 47,mV
